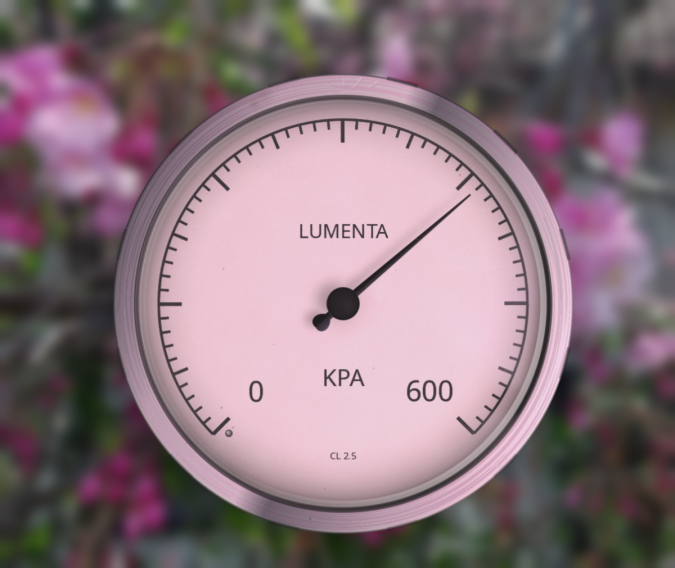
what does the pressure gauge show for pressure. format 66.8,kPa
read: 410,kPa
